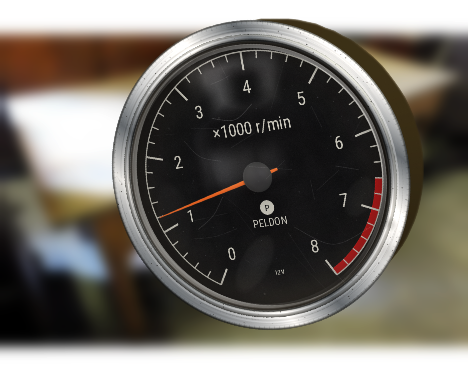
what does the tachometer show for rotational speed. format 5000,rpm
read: 1200,rpm
